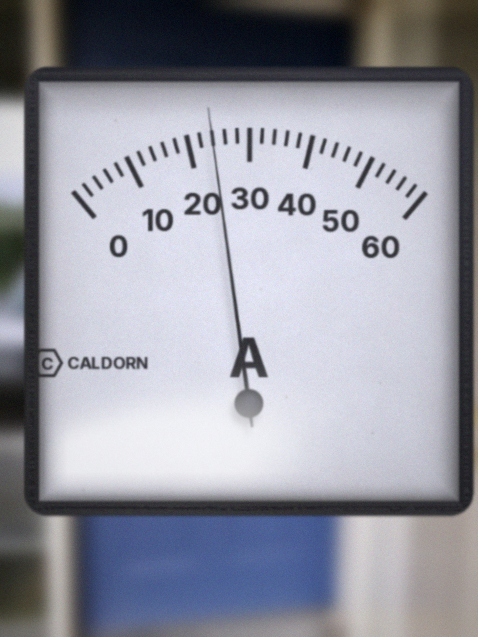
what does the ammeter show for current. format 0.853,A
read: 24,A
